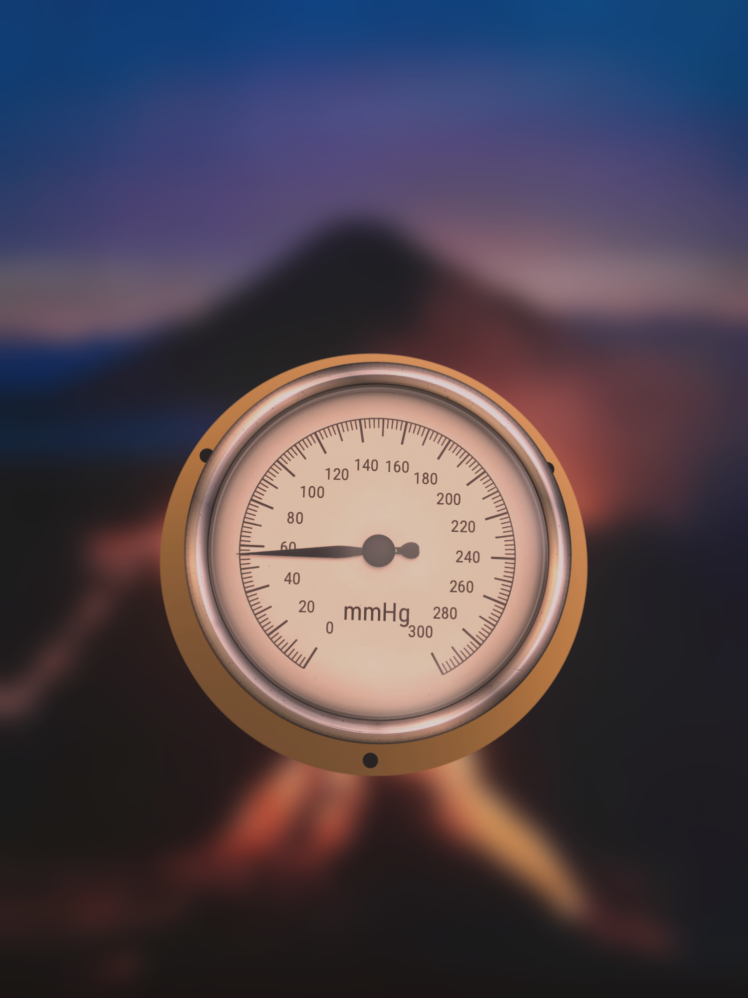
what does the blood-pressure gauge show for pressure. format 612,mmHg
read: 56,mmHg
